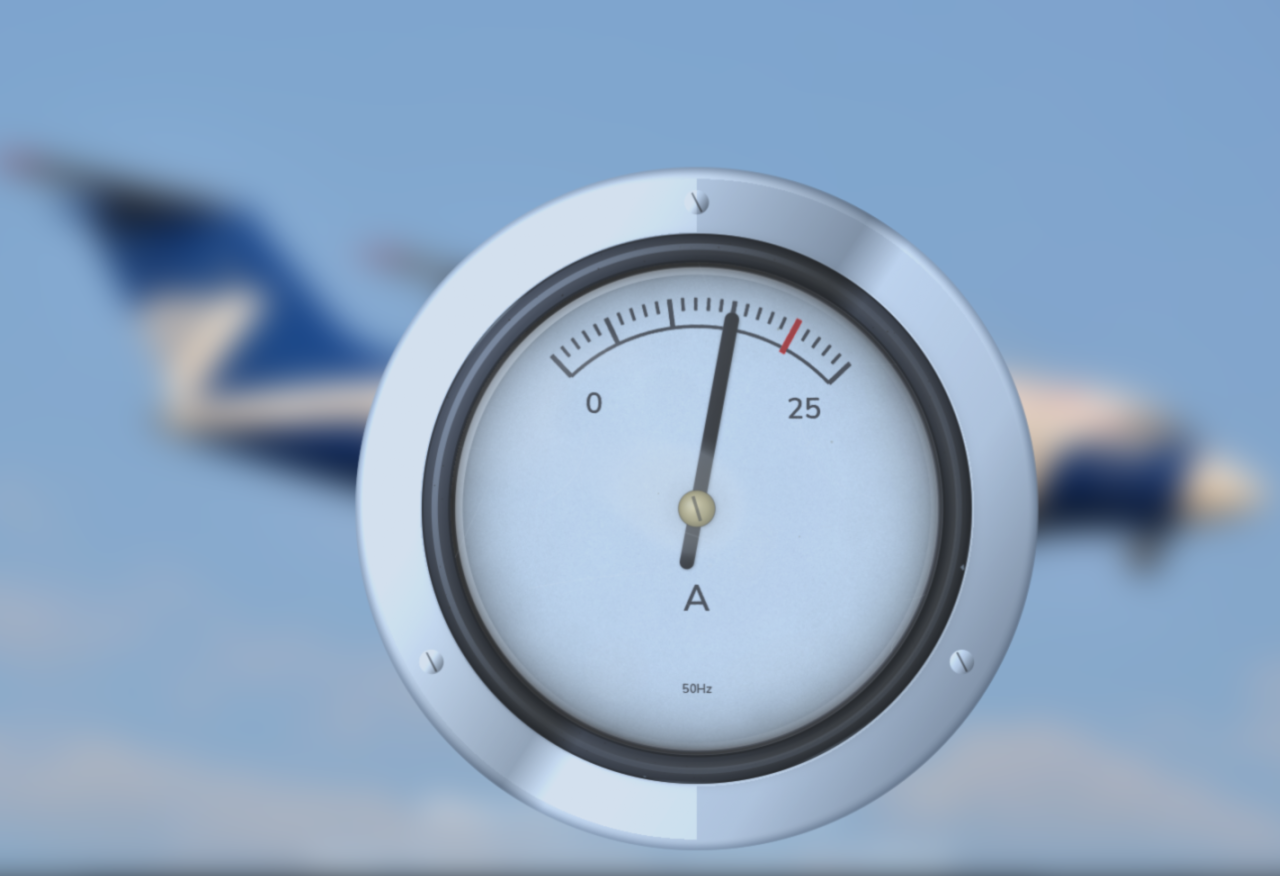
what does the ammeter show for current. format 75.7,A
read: 15,A
